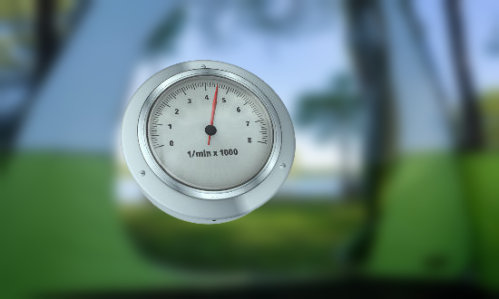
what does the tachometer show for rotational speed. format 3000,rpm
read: 4500,rpm
